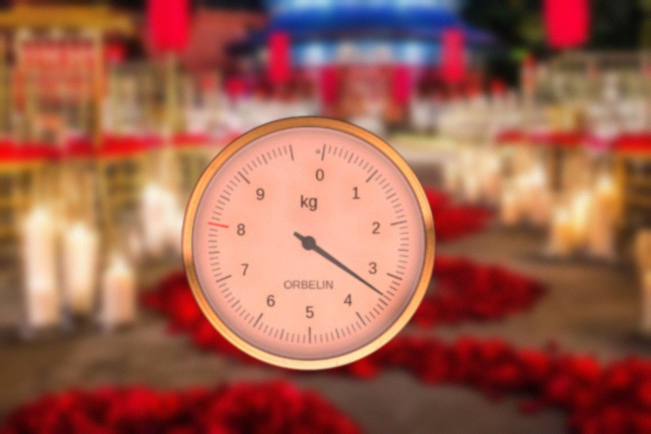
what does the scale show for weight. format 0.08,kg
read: 3.4,kg
